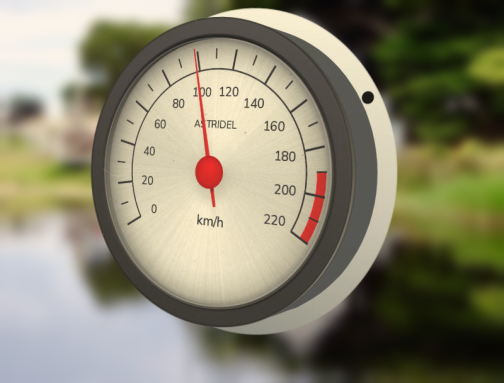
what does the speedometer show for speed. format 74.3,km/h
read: 100,km/h
